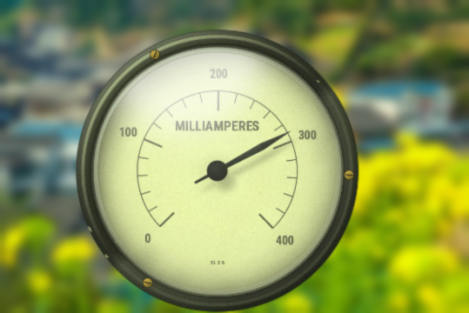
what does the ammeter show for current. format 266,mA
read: 290,mA
